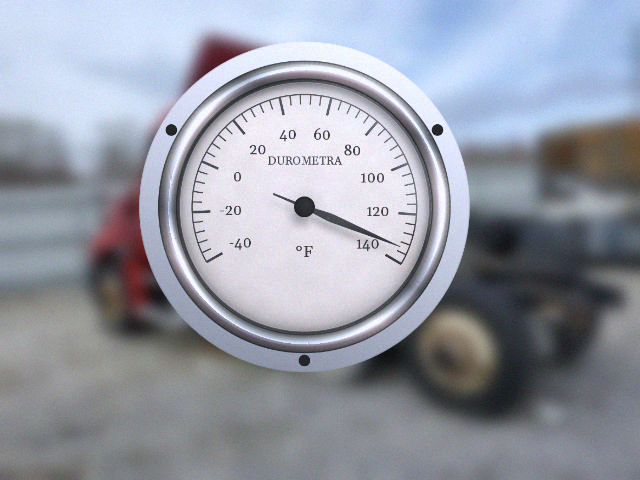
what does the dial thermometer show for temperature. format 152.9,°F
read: 134,°F
